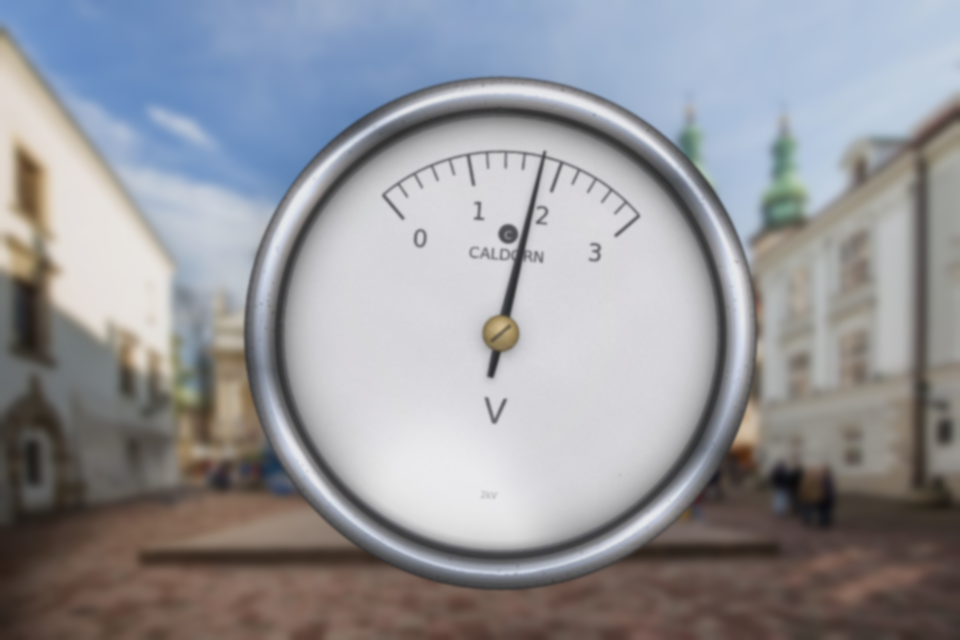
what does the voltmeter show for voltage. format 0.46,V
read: 1.8,V
